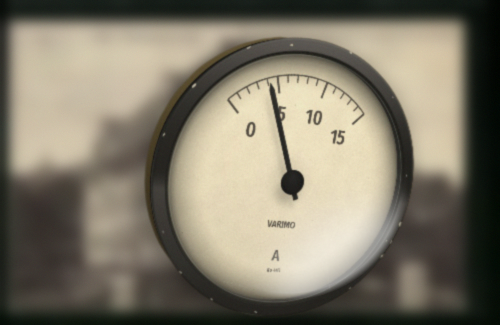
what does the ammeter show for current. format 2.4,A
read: 4,A
